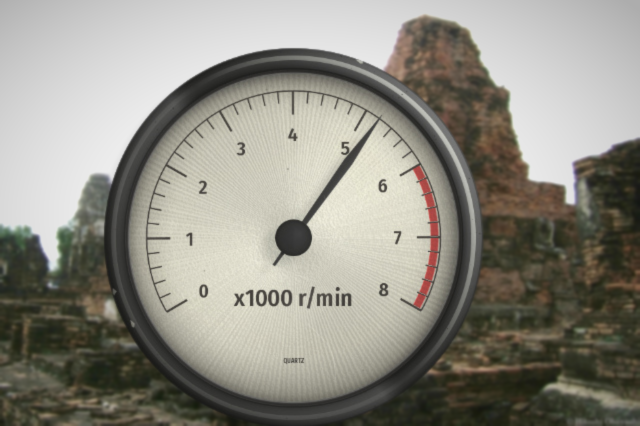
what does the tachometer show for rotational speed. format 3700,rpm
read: 5200,rpm
